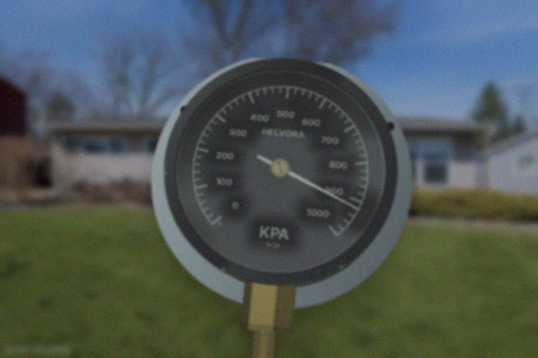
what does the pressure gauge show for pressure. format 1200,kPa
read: 920,kPa
